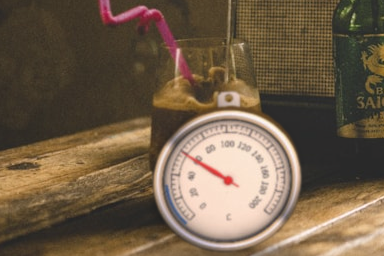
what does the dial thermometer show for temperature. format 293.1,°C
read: 60,°C
